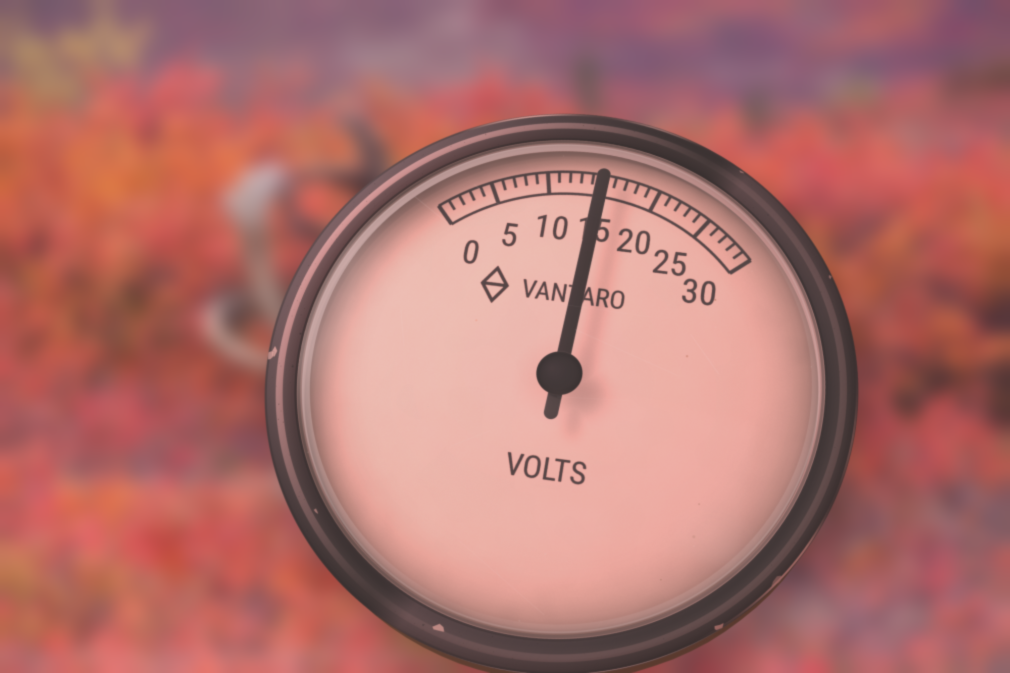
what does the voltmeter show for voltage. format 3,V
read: 15,V
